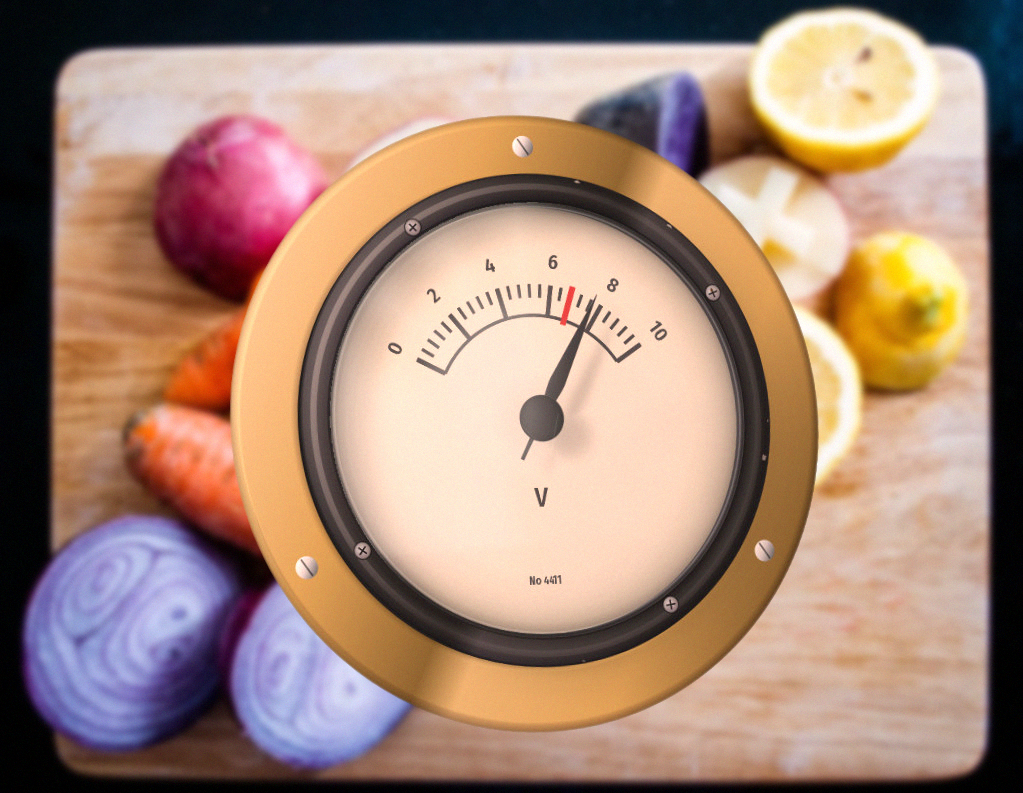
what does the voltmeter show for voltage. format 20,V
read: 7.6,V
